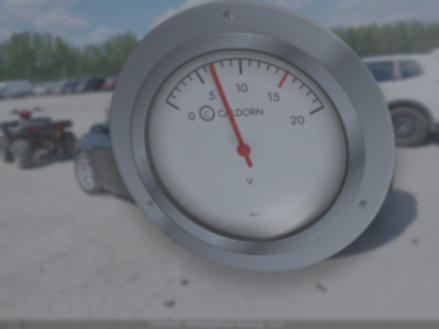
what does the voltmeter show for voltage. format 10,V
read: 7,V
